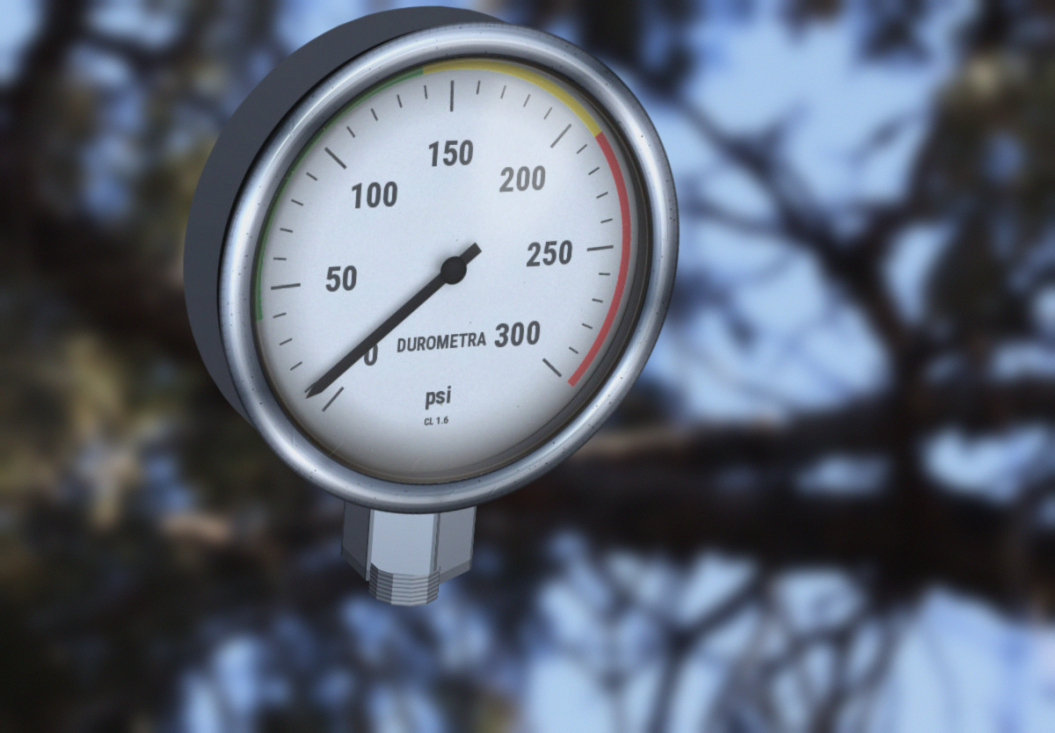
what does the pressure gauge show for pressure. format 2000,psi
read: 10,psi
